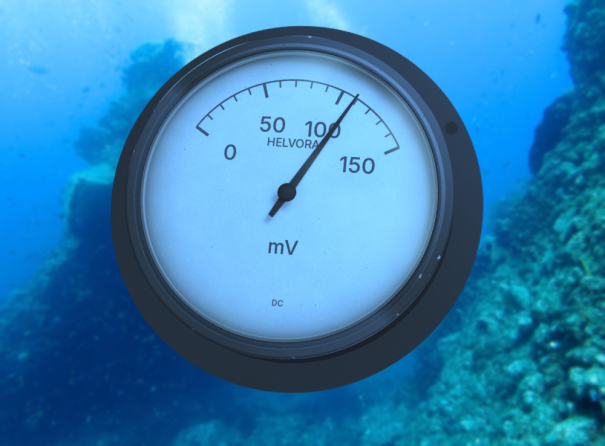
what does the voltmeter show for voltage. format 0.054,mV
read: 110,mV
